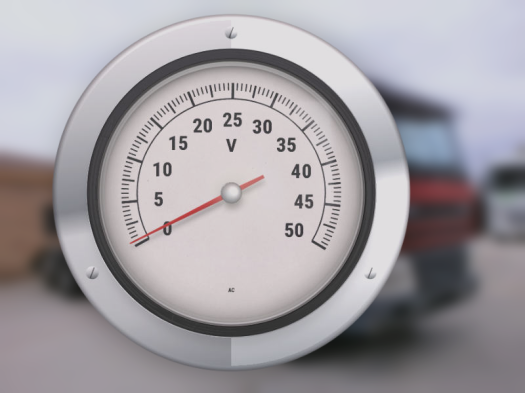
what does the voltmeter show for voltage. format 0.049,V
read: 0.5,V
